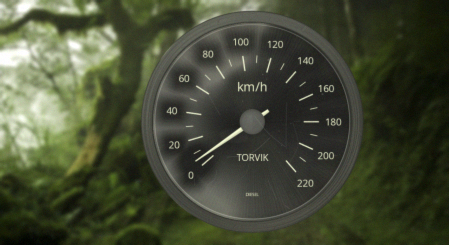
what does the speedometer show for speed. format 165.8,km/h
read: 5,km/h
